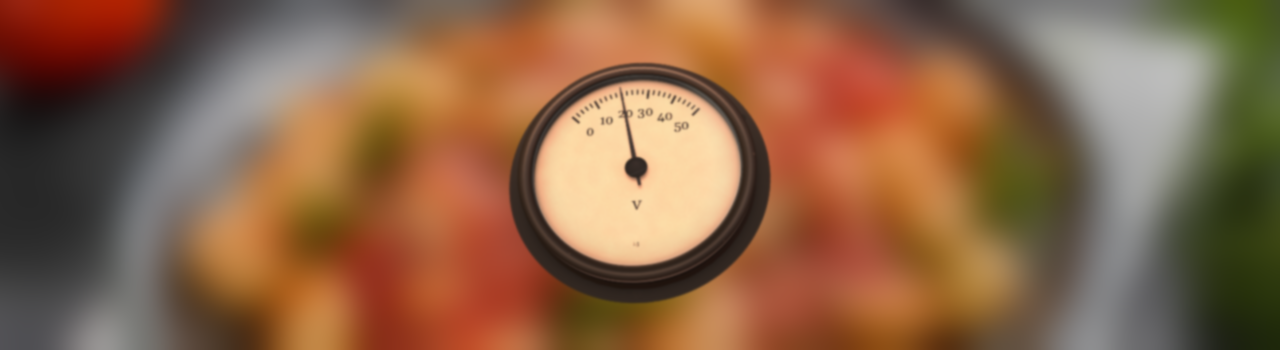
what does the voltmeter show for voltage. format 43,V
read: 20,V
